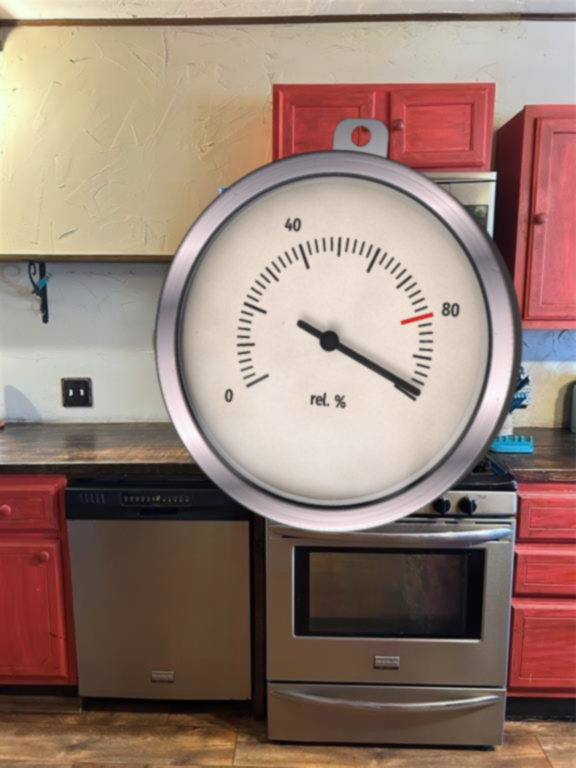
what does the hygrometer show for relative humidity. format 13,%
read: 98,%
